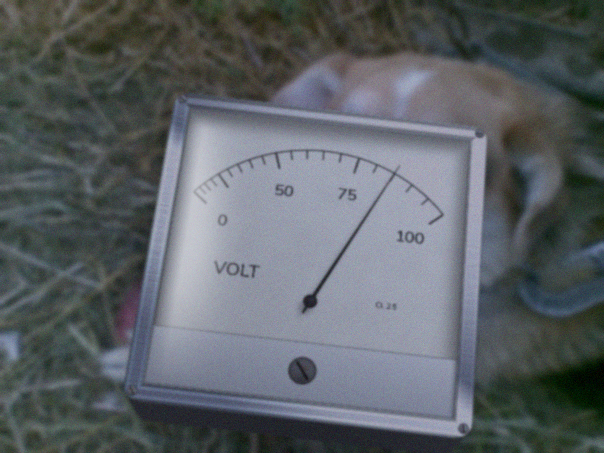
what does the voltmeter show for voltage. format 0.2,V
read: 85,V
